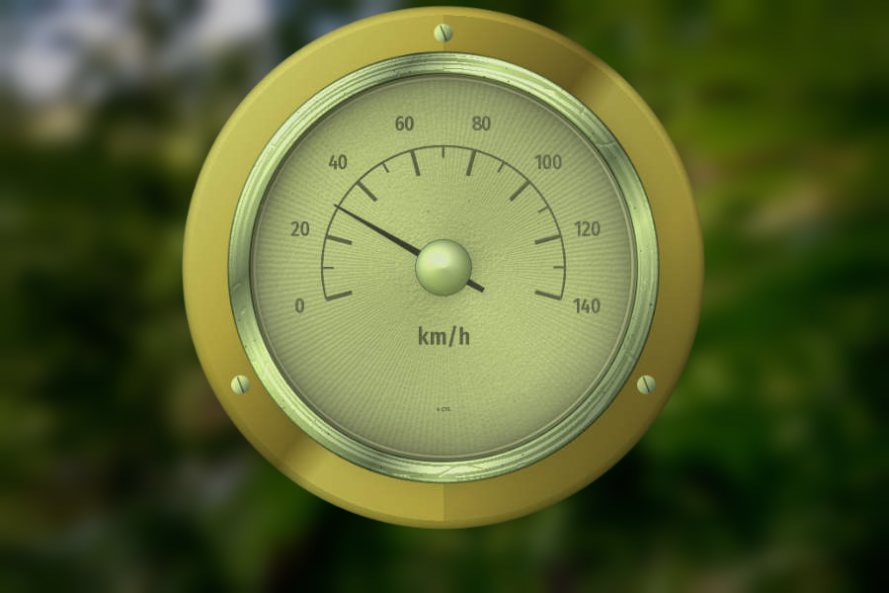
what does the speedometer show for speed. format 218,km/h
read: 30,km/h
